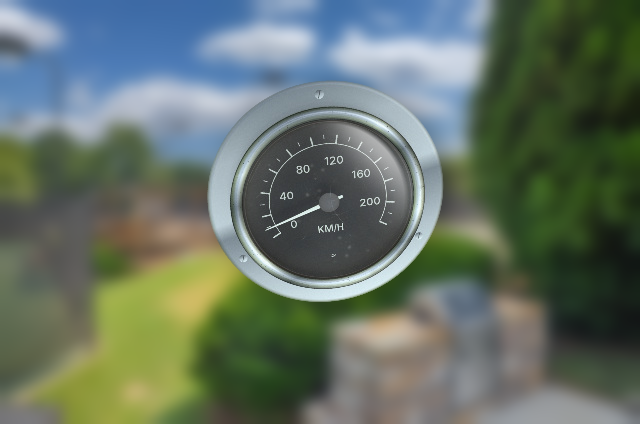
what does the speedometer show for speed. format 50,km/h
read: 10,km/h
